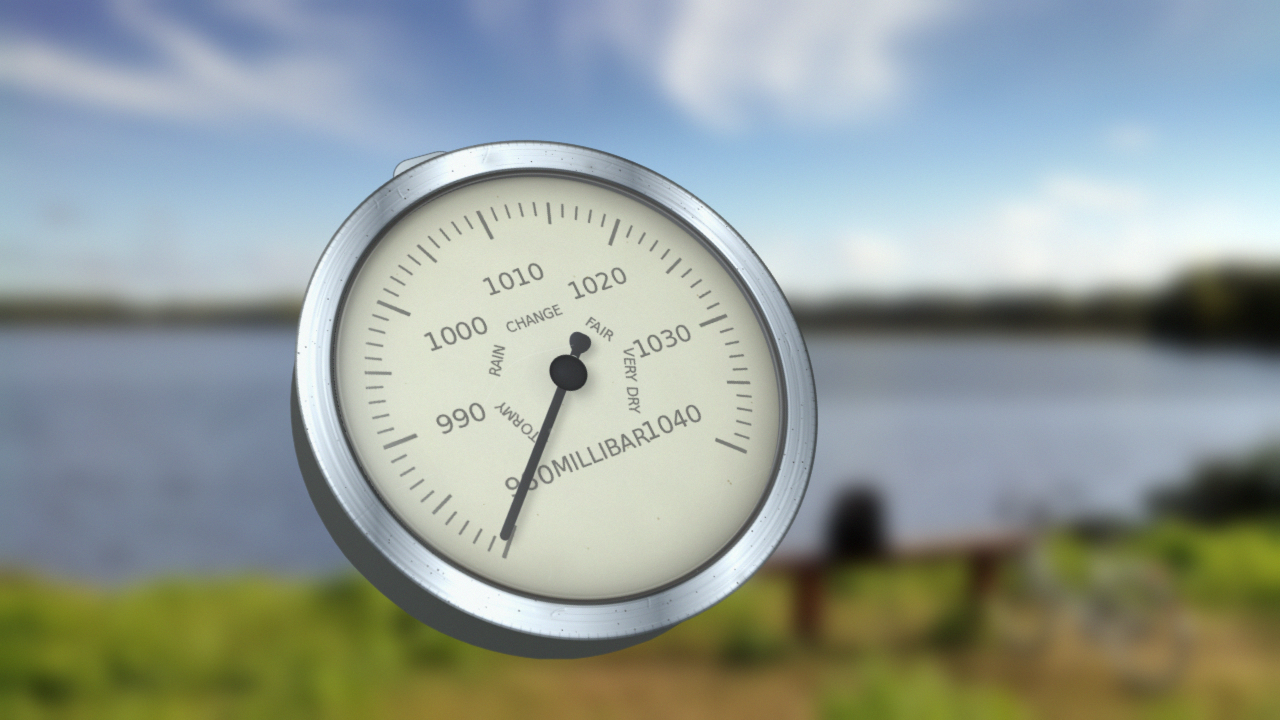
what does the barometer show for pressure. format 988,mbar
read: 980.5,mbar
